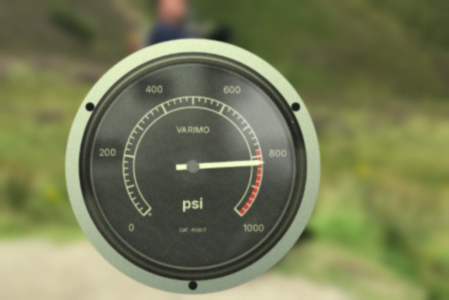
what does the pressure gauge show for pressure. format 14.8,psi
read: 820,psi
